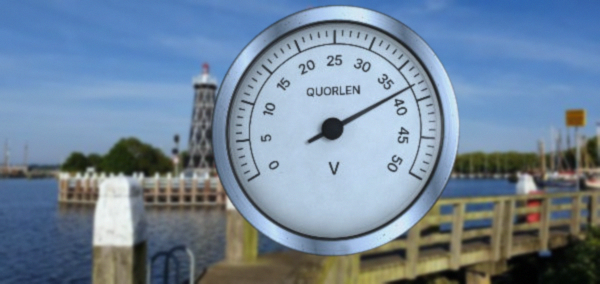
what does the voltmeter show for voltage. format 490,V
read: 38,V
